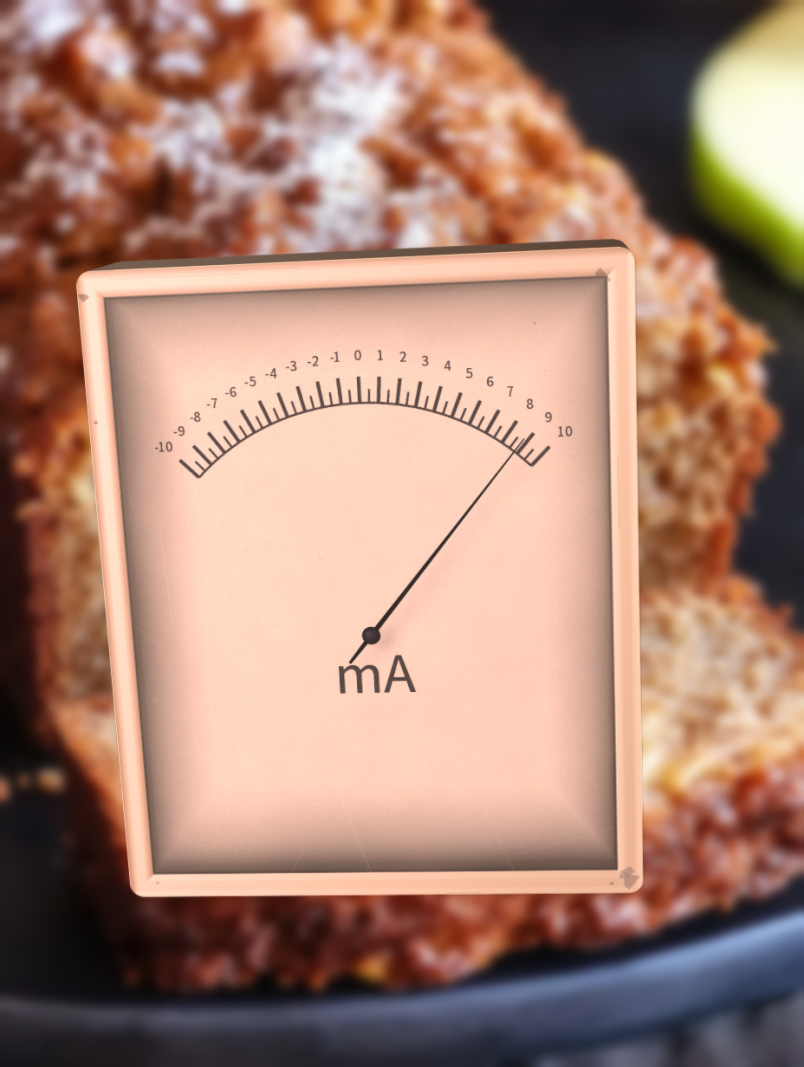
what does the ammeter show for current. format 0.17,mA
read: 8.75,mA
